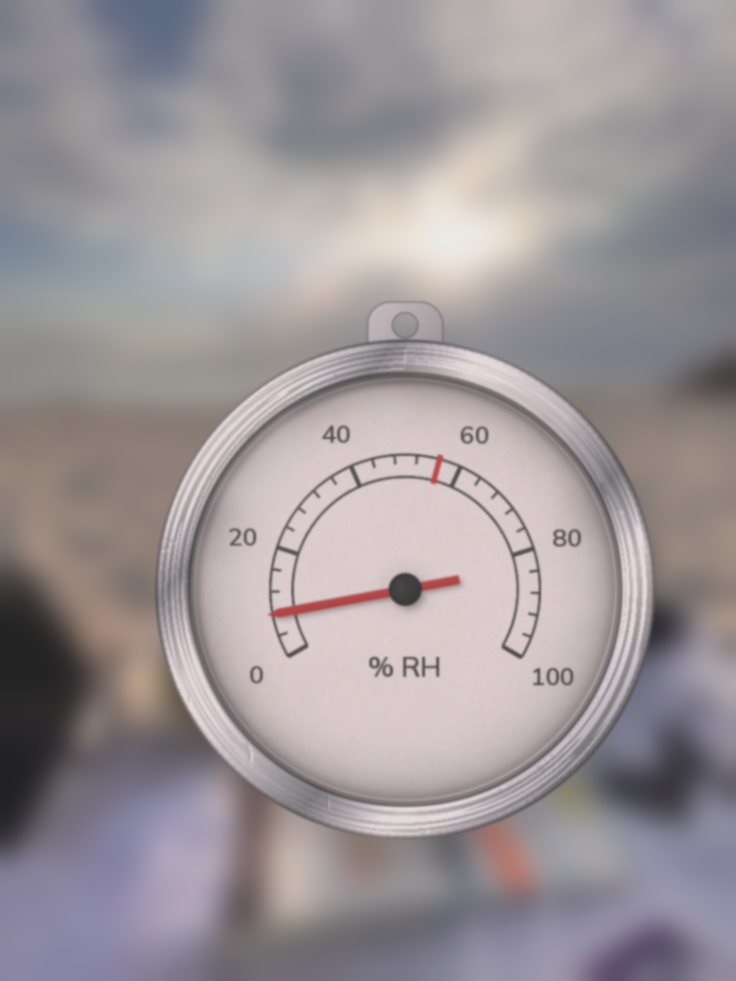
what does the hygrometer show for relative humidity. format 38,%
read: 8,%
